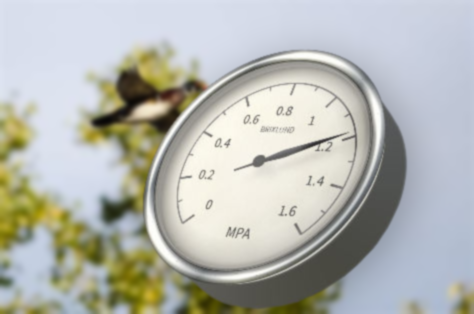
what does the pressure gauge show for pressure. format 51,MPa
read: 1.2,MPa
